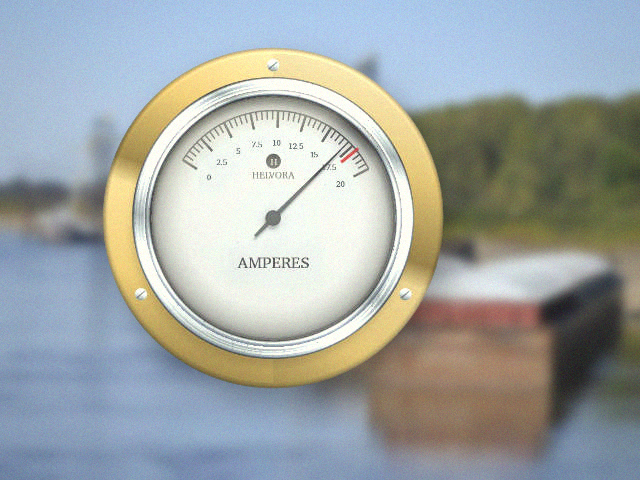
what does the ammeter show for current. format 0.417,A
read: 17,A
